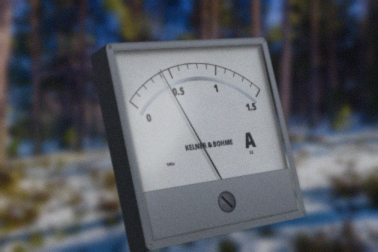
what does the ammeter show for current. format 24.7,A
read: 0.4,A
